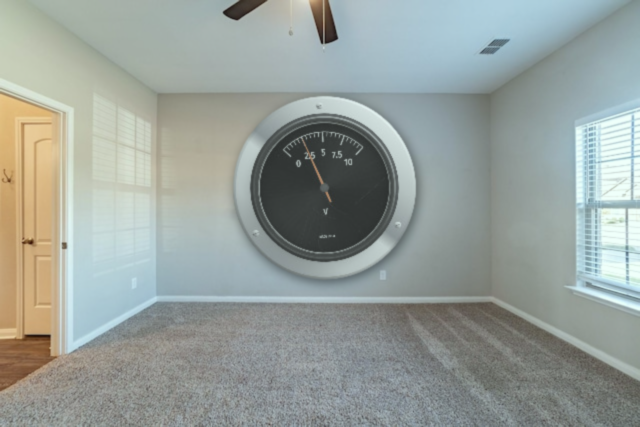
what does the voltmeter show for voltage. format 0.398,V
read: 2.5,V
